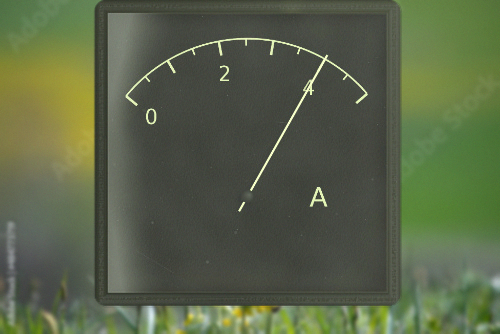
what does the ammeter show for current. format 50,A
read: 4,A
